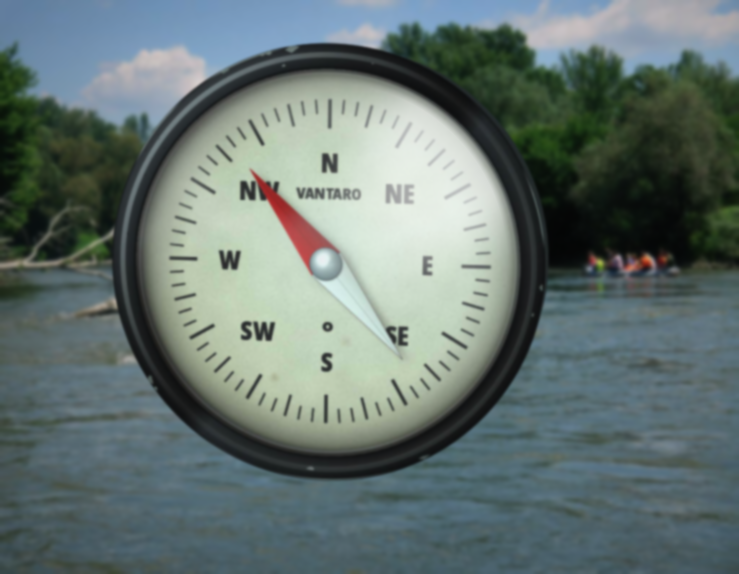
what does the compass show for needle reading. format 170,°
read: 320,°
